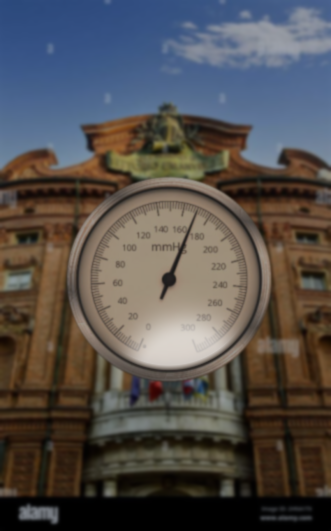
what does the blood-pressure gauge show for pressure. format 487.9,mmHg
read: 170,mmHg
